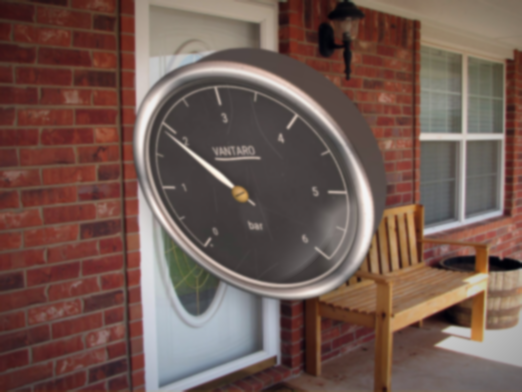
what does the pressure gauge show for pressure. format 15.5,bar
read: 2,bar
